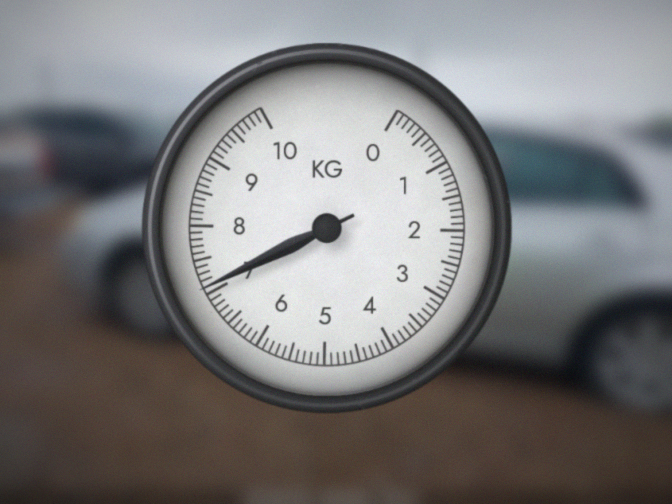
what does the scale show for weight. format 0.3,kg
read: 7.1,kg
